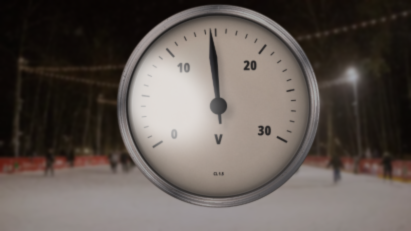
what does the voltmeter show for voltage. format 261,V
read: 14.5,V
